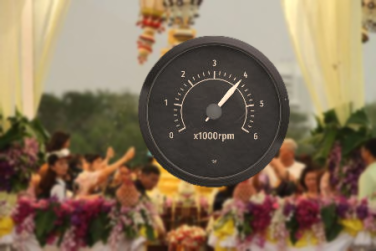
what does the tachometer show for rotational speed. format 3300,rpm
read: 4000,rpm
